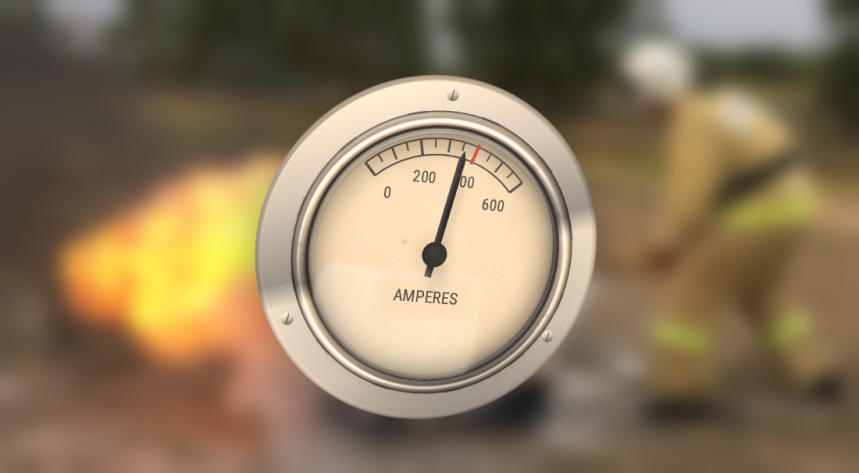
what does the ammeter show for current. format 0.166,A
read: 350,A
